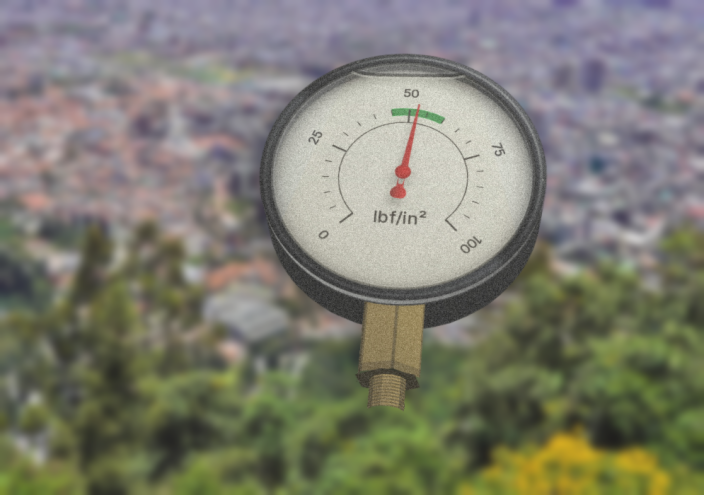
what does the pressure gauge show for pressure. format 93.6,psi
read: 52.5,psi
